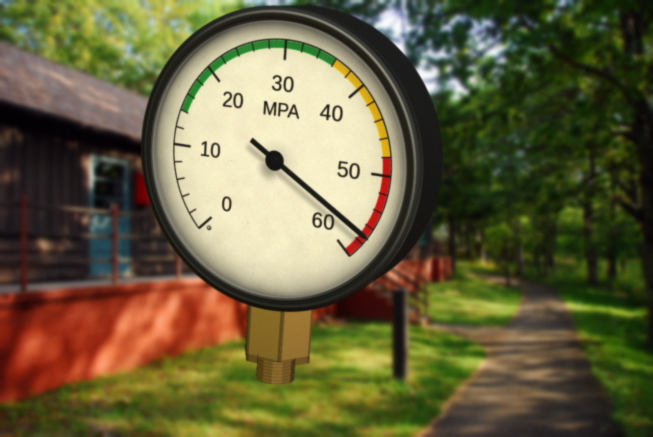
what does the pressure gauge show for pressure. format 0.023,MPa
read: 57,MPa
